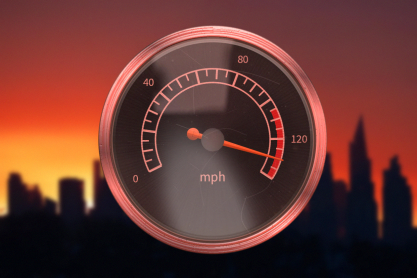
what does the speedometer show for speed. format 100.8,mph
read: 130,mph
